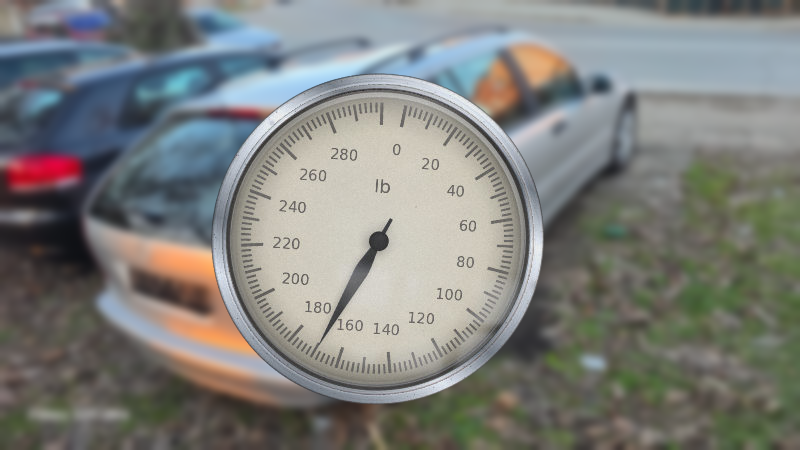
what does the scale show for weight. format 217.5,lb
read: 170,lb
